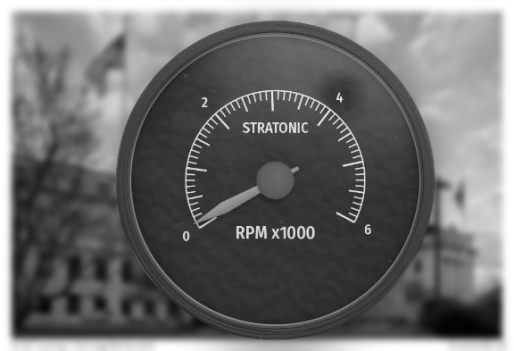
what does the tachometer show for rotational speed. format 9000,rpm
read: 100,rpm
